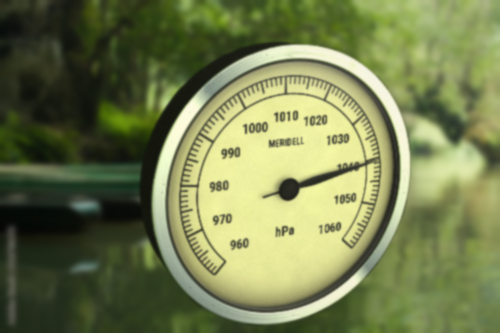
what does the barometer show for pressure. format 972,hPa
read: 1040,hPa
